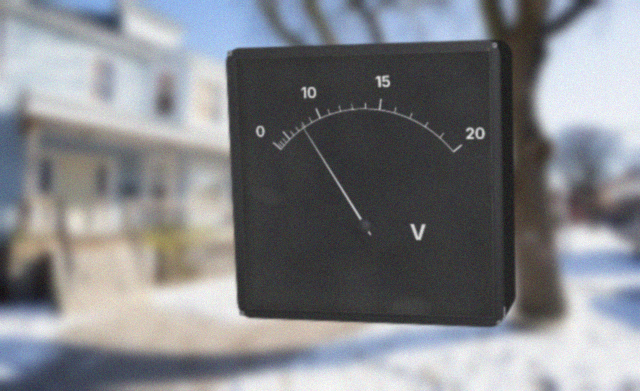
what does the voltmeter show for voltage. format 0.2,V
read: 8,V
